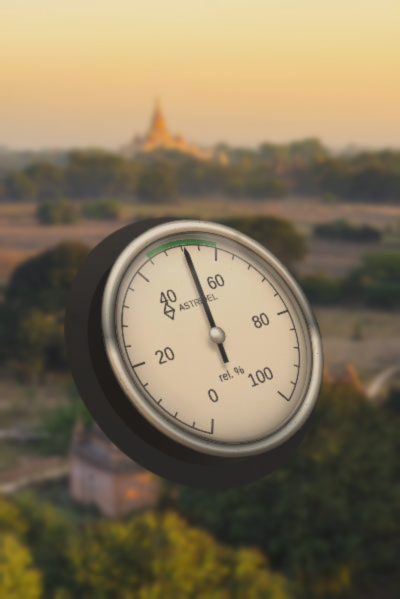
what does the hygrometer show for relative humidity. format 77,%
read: 52,%
